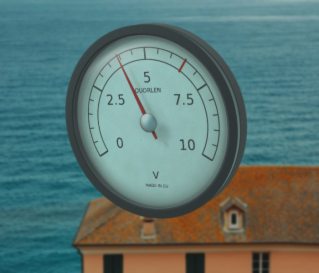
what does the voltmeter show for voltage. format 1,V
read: 4,V
